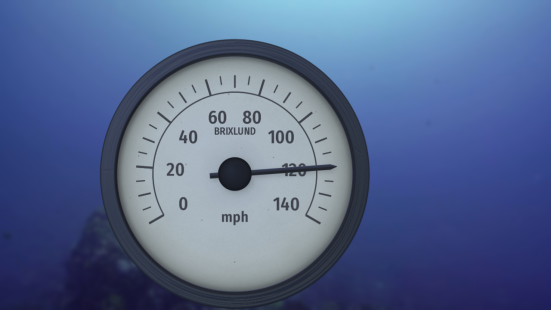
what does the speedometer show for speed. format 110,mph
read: 120,mph
